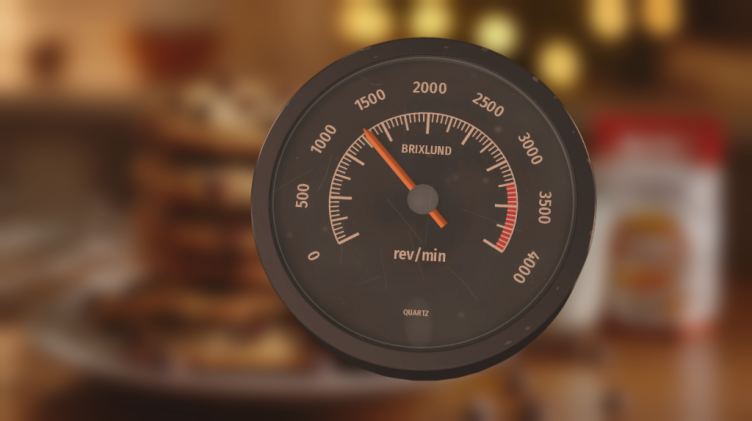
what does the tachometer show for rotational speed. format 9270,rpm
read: 1300,rpm
